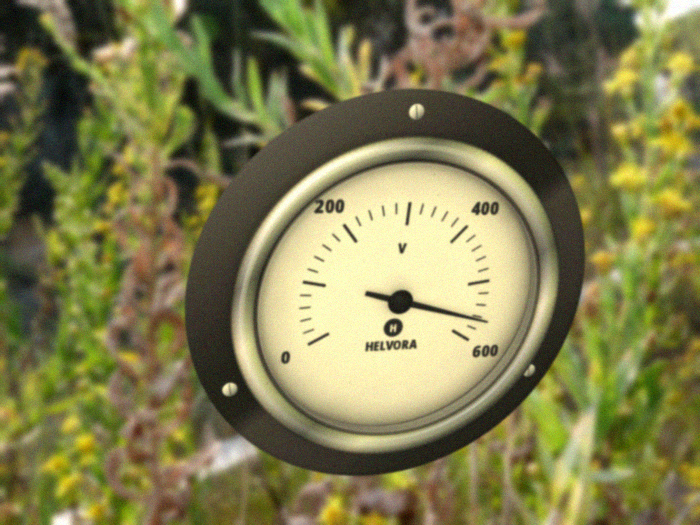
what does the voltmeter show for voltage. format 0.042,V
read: 560,V
